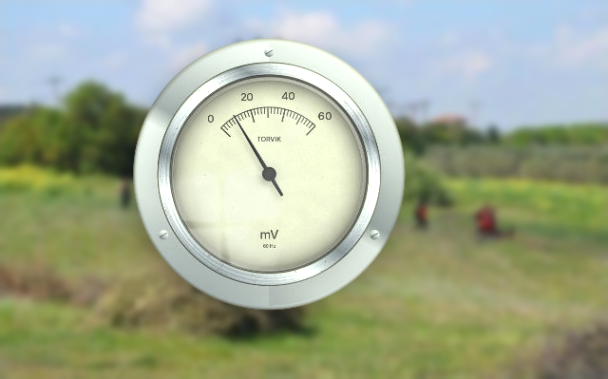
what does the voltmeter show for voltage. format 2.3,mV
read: 10,mV
